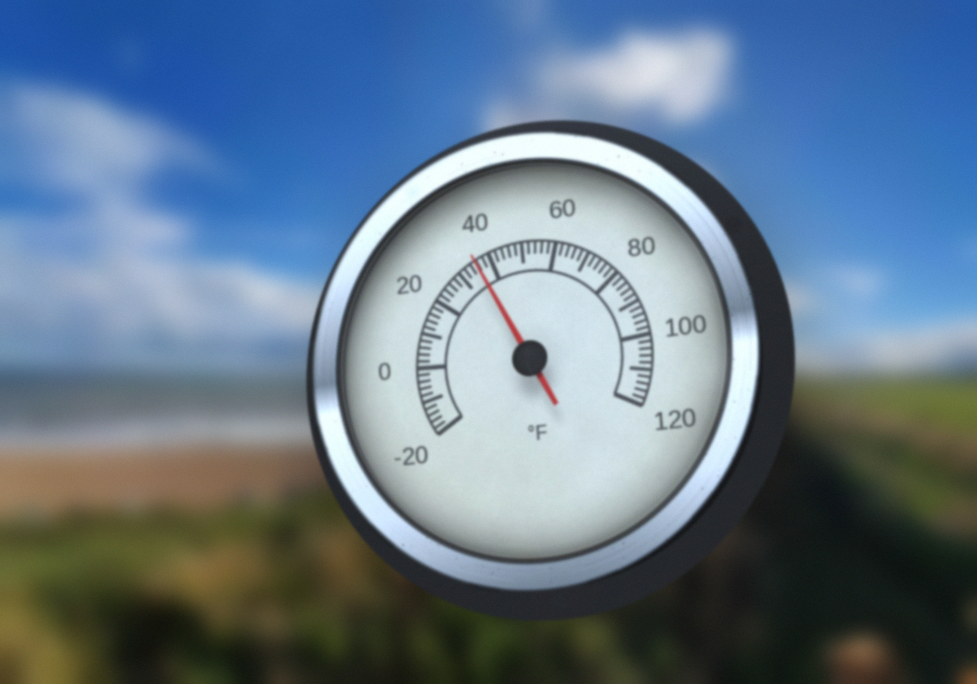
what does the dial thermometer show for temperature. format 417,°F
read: 36,°F
